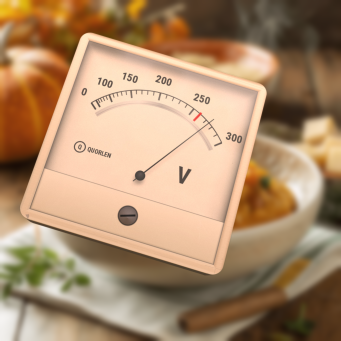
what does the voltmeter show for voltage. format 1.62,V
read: 275,V
